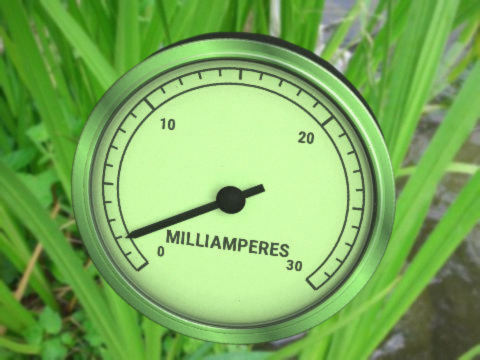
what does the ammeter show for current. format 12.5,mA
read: 2,mA
